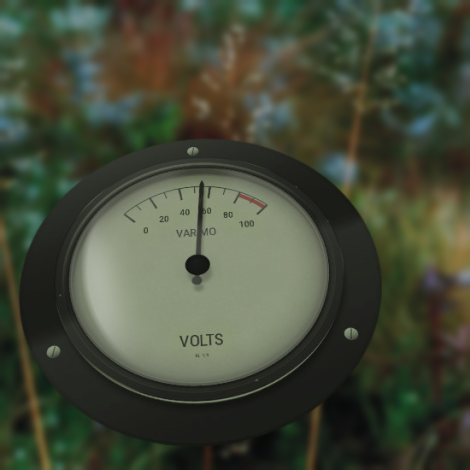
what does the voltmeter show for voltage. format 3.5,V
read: 55,V
